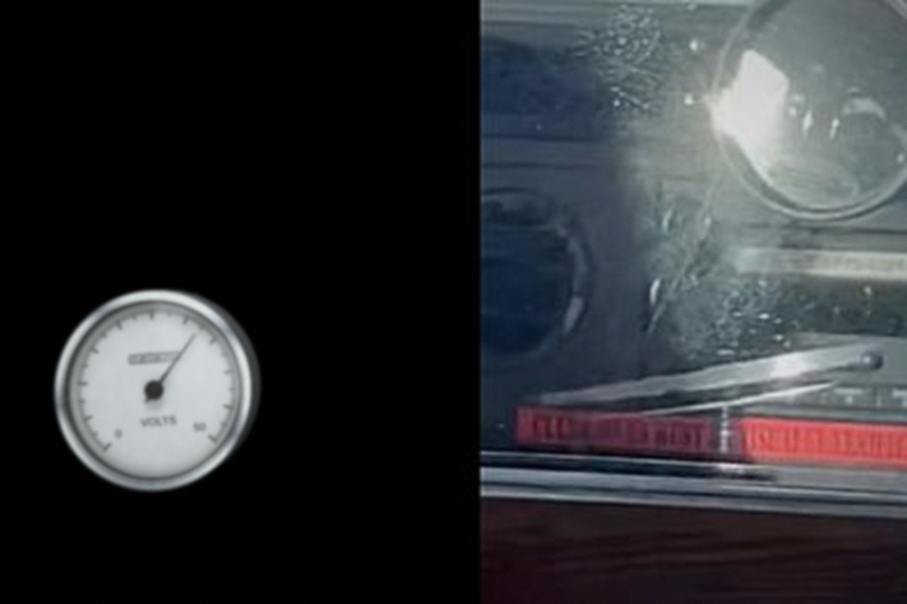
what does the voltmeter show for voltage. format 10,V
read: 32.5,V
